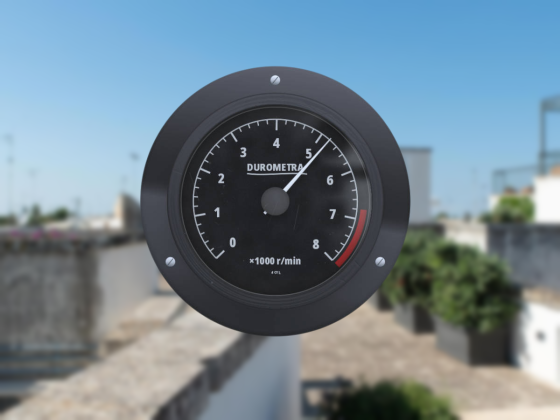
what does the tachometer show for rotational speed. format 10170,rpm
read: 5200,rpm
